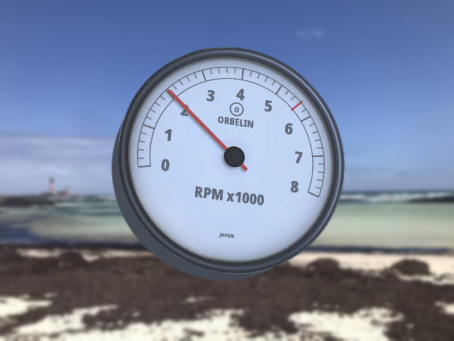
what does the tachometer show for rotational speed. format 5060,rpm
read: 2000,rpm
